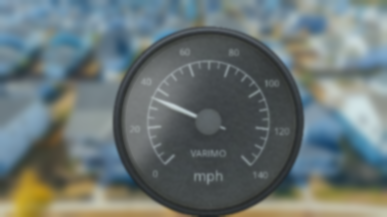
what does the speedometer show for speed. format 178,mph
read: 35,mph
